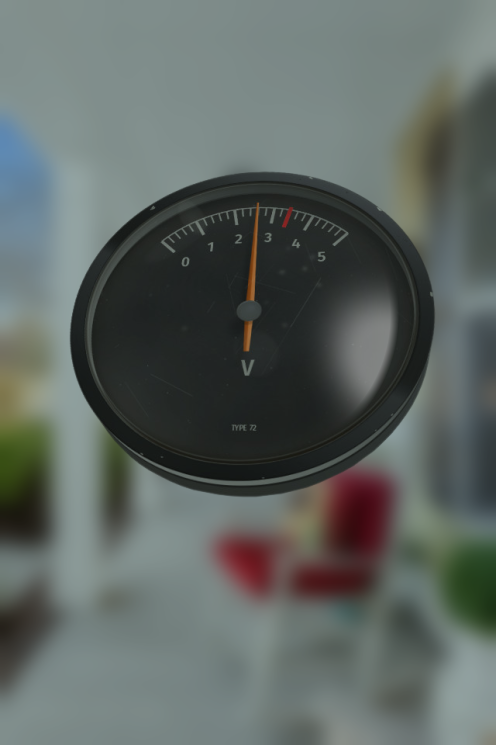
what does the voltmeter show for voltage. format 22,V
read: 2.6,V
